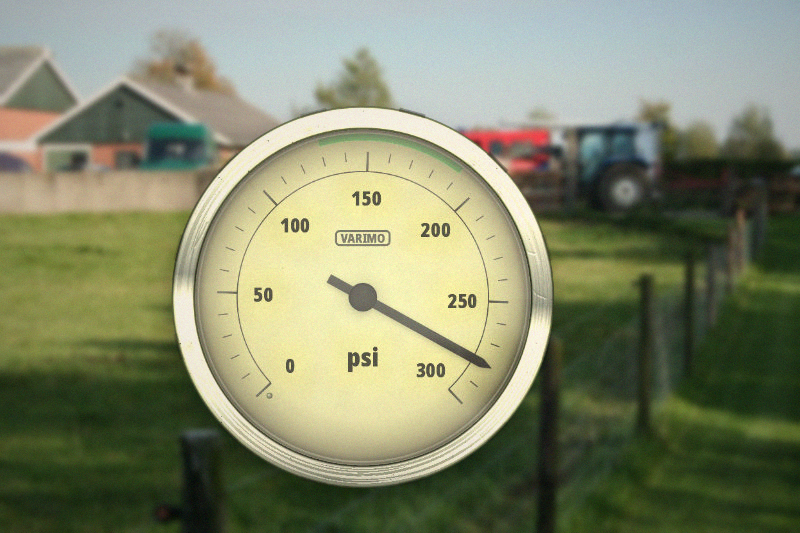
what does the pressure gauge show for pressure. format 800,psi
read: 280,psi
